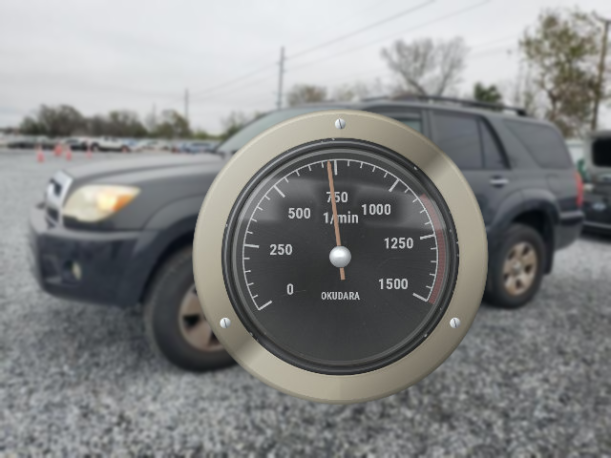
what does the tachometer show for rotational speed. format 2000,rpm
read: 725,rpm
